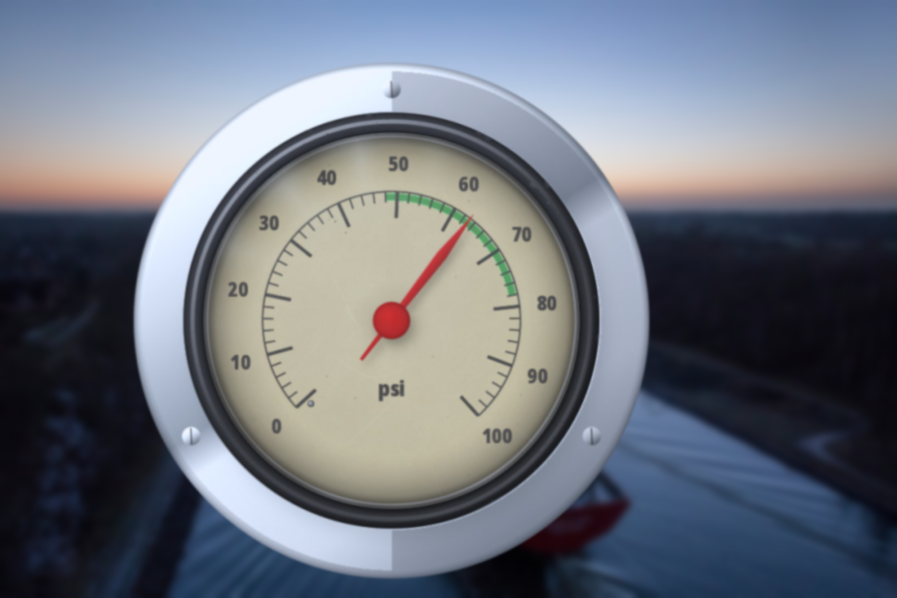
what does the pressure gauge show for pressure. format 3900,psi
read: 63,psi
